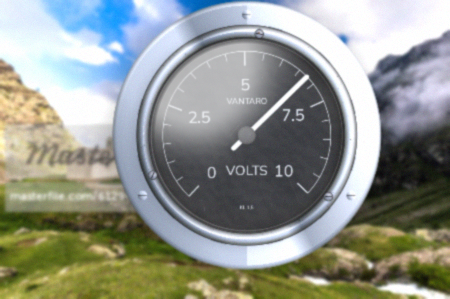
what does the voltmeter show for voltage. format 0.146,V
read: 6.75,V
